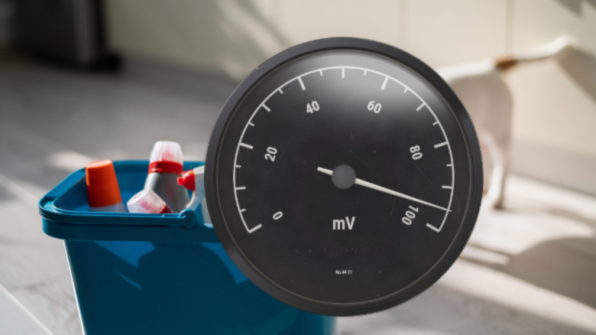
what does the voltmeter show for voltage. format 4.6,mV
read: 95,mV
